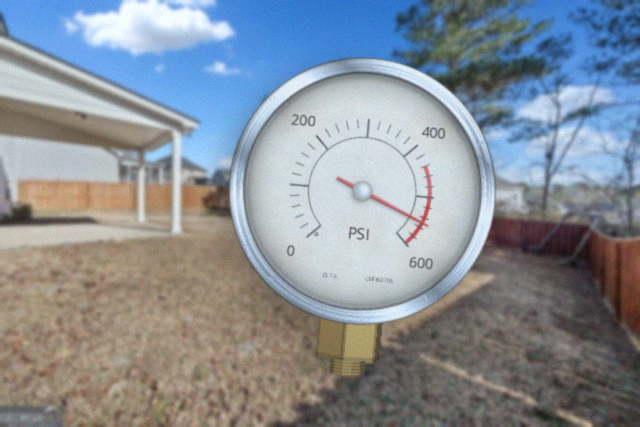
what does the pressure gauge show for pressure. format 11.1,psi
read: 550,psi
